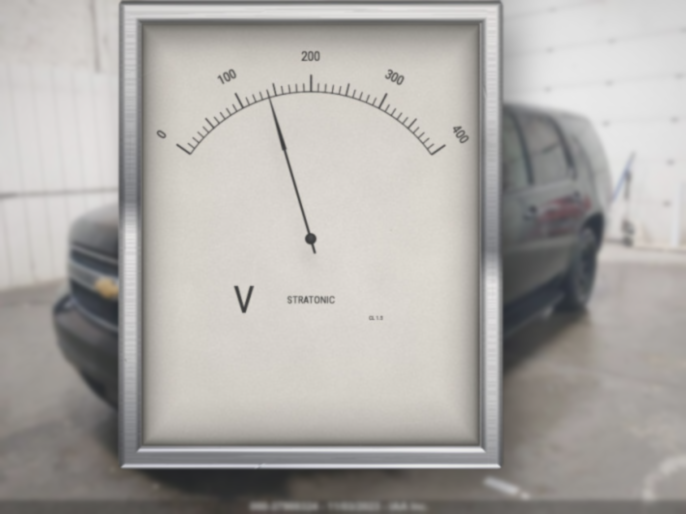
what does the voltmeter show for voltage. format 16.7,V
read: 140,V
